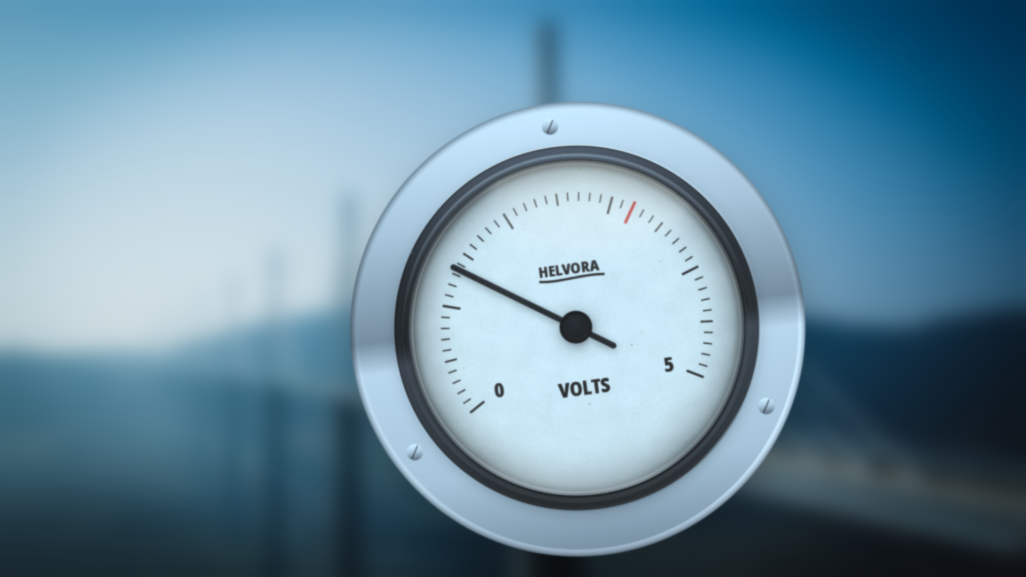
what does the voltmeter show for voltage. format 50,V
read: 1.35,V
